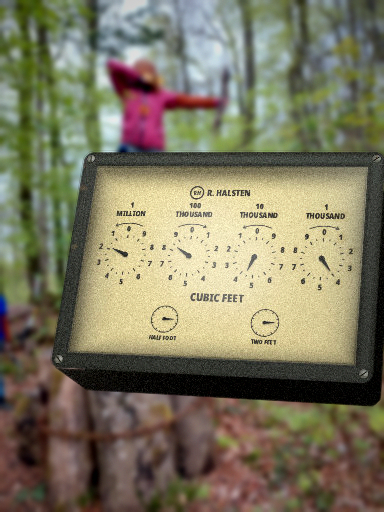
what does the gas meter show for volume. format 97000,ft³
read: 184400,ft³
